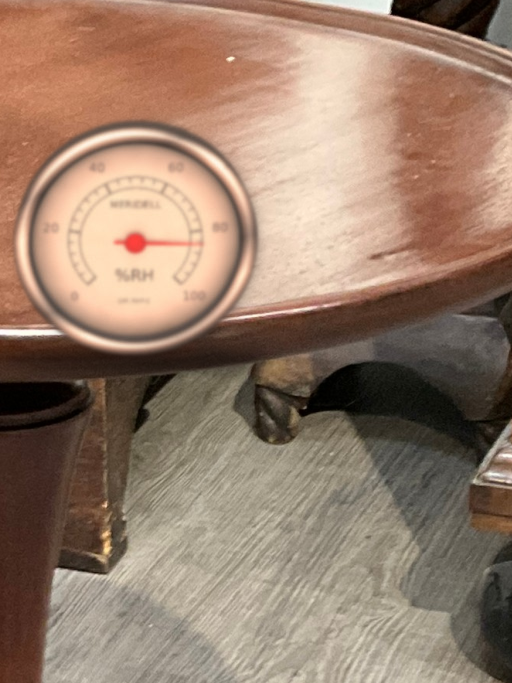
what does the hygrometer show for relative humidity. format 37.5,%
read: 84,%
